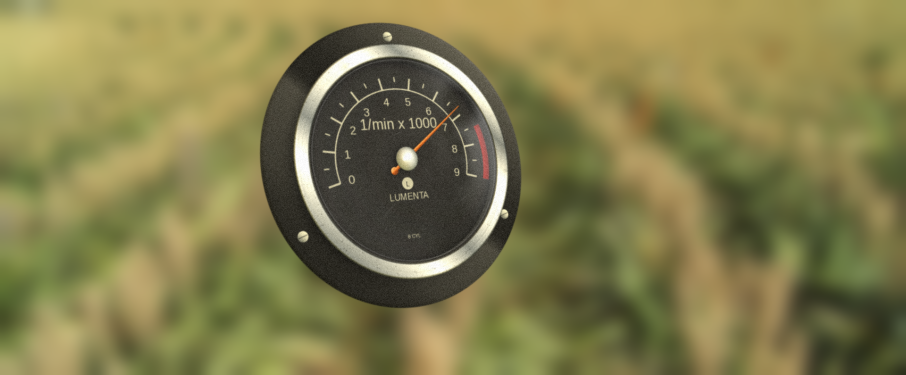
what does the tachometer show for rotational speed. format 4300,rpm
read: 6750,rpm
